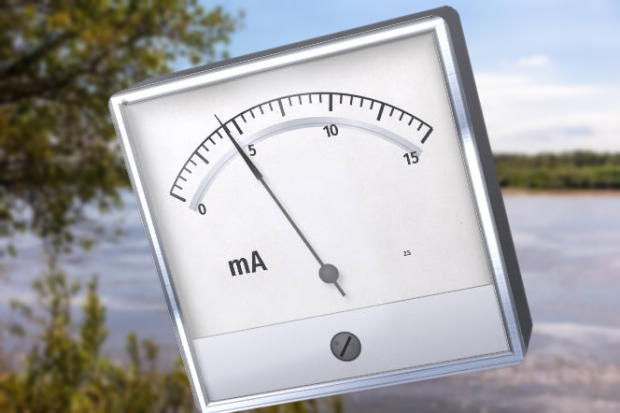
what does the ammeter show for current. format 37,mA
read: 4.5,mA
